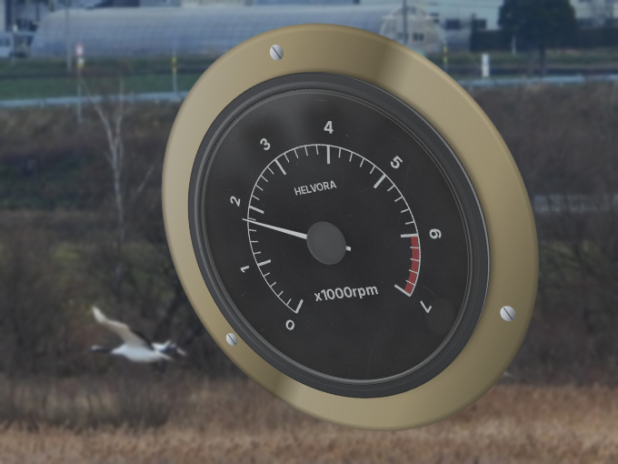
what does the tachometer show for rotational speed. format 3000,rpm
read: 1800,rpm
